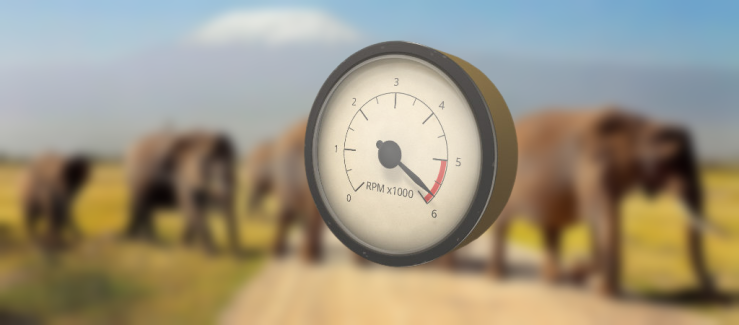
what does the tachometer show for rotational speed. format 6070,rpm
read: 5750,rpm
